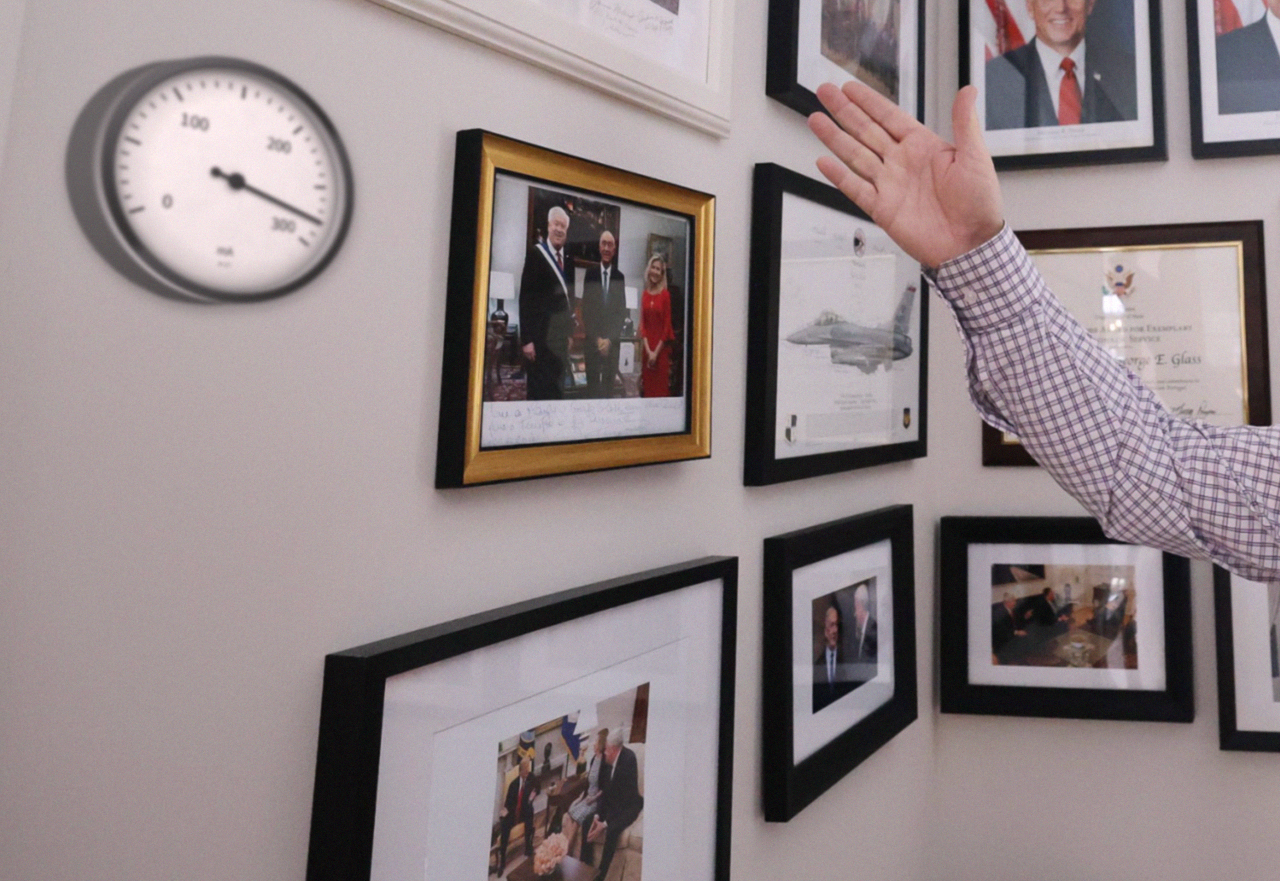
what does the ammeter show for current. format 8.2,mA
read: 280,mA
